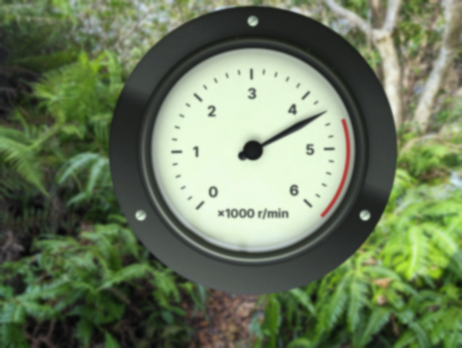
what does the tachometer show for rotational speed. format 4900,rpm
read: 4400,rpm
